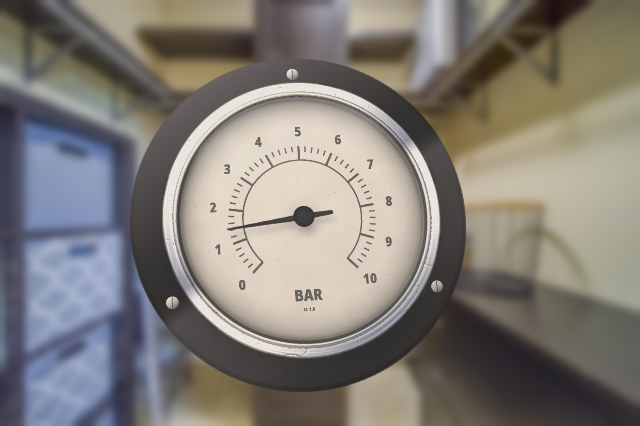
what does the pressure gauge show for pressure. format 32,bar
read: 1.4,bar
